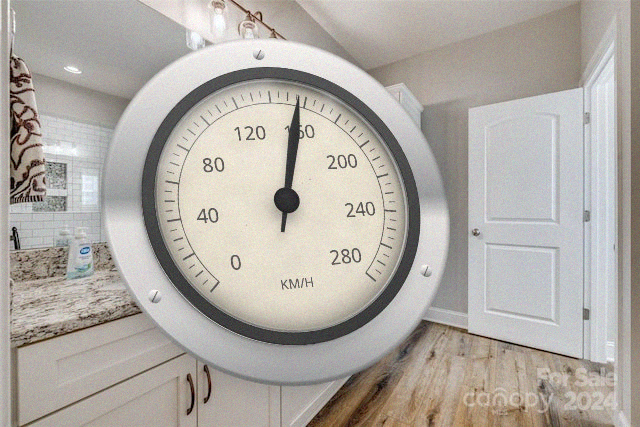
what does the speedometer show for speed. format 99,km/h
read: 155,km/h
